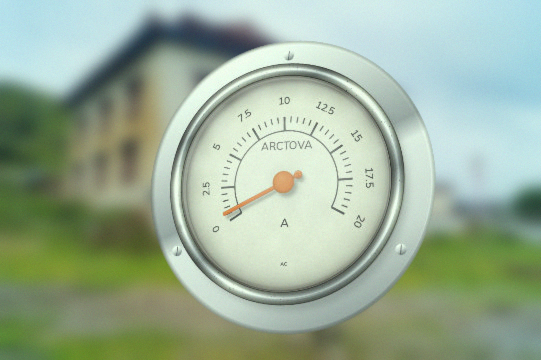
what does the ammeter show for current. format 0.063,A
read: 0.5,A
